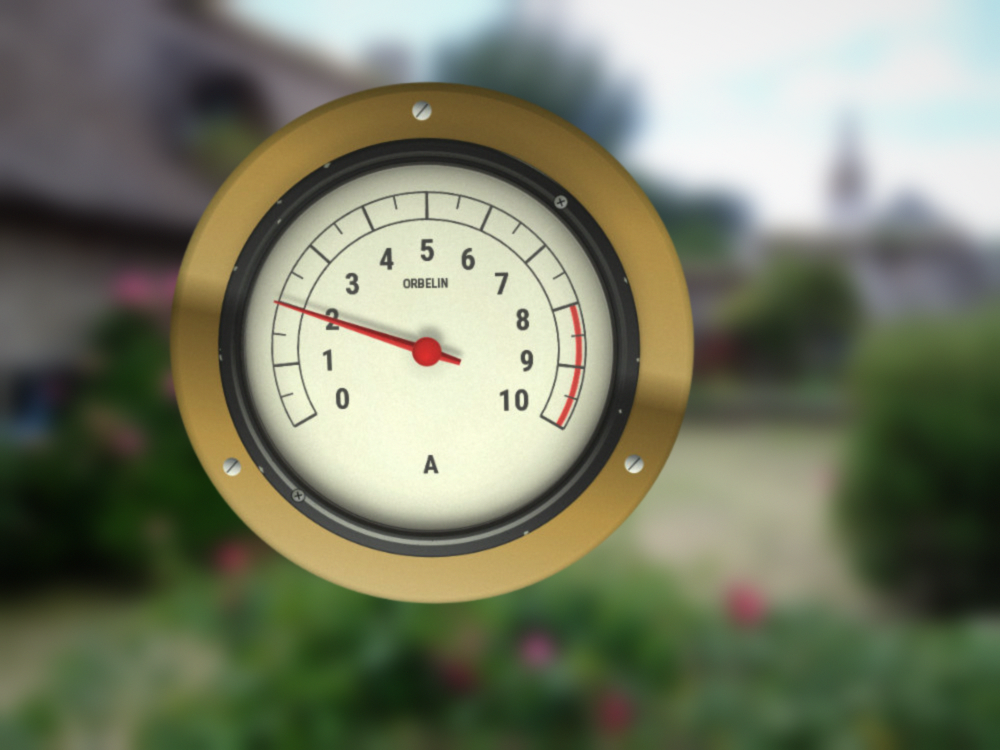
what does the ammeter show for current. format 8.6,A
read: 2,A
